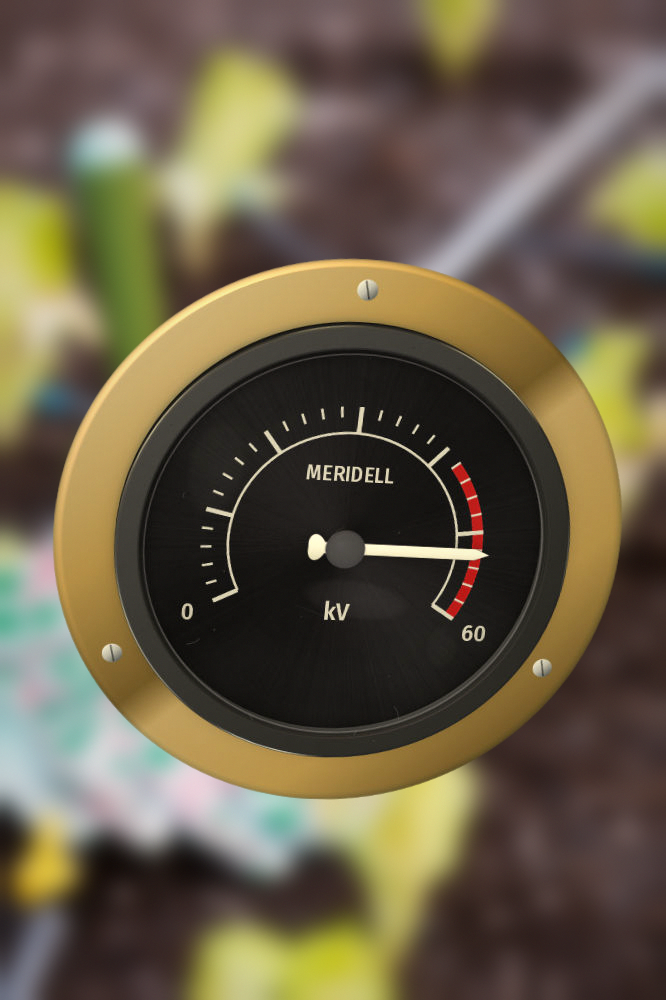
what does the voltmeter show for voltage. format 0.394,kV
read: 52,kV
